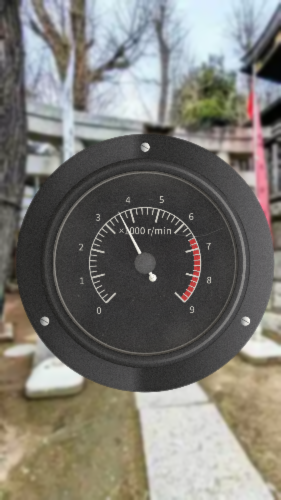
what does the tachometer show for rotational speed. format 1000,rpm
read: 3600,rpm
